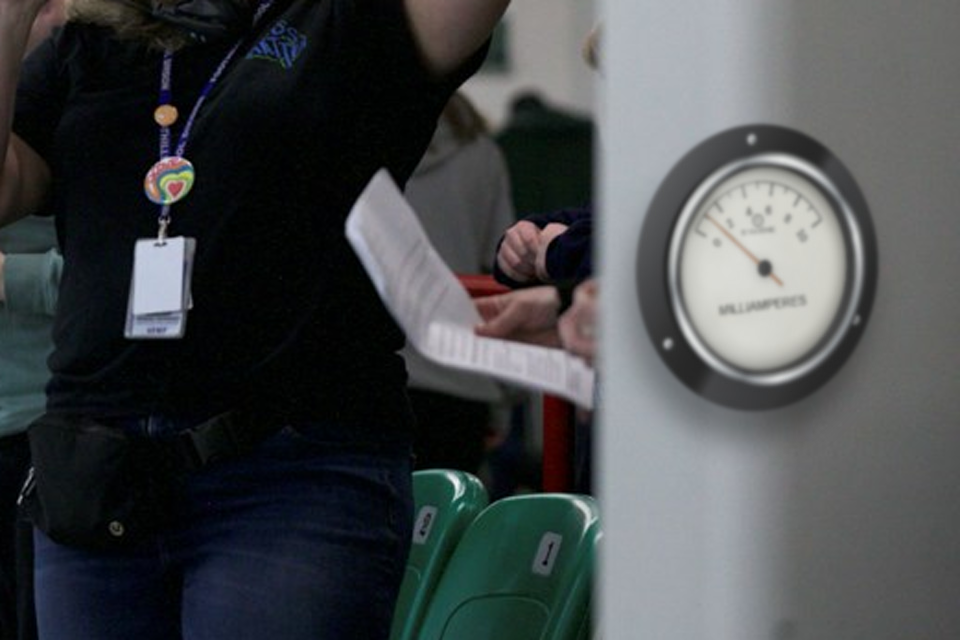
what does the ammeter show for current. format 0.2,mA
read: 1,mA
